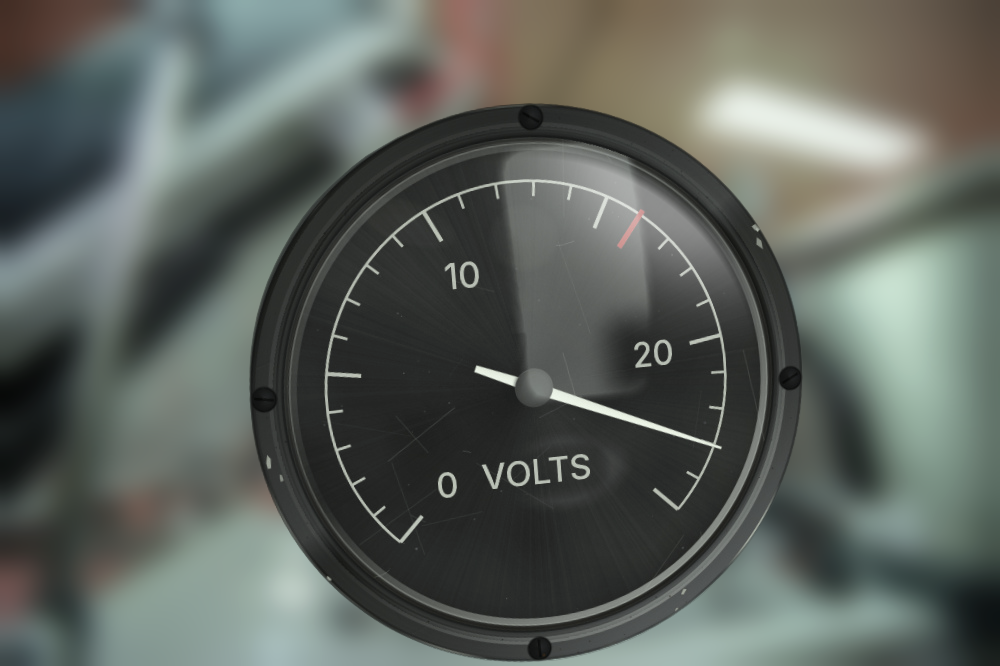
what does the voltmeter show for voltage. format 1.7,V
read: 23,V
